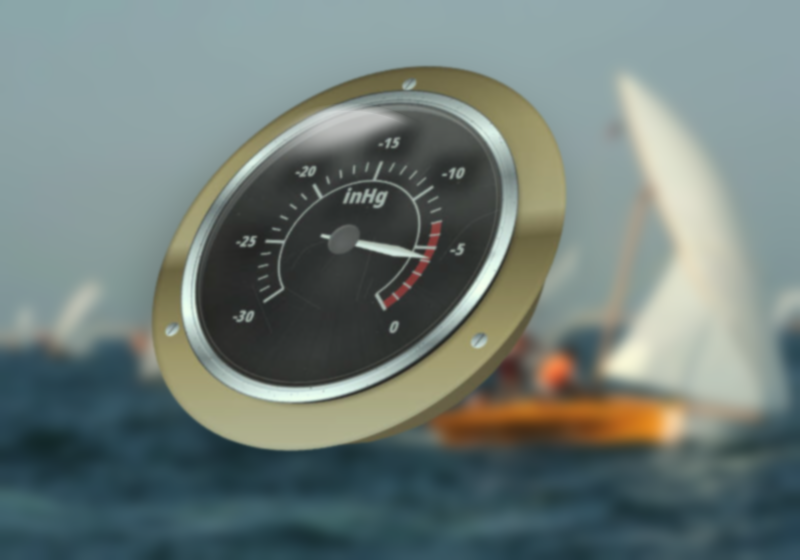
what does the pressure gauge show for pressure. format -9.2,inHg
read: -4,inHg
